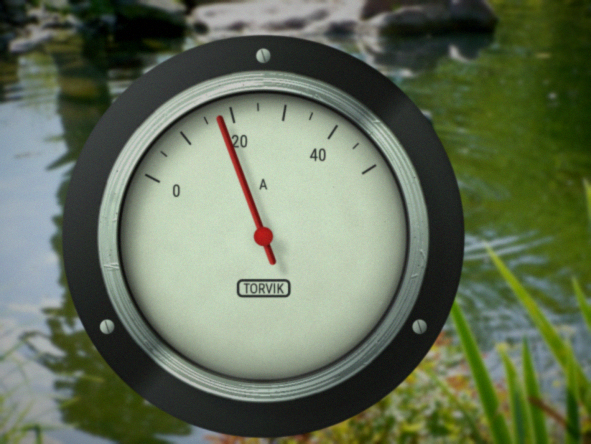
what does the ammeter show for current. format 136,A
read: 17.5,A
